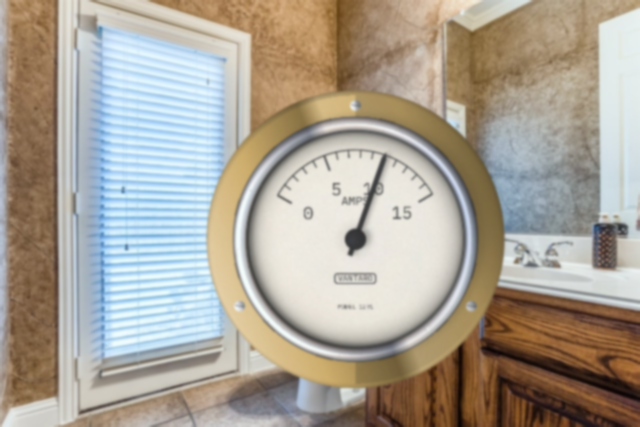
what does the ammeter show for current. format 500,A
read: 10,A
